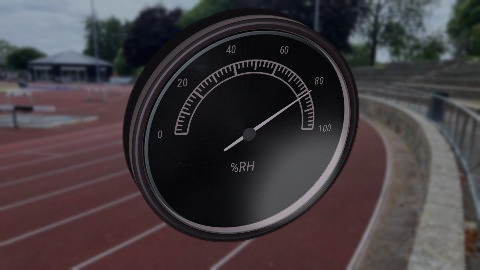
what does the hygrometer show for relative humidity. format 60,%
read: 80,%
